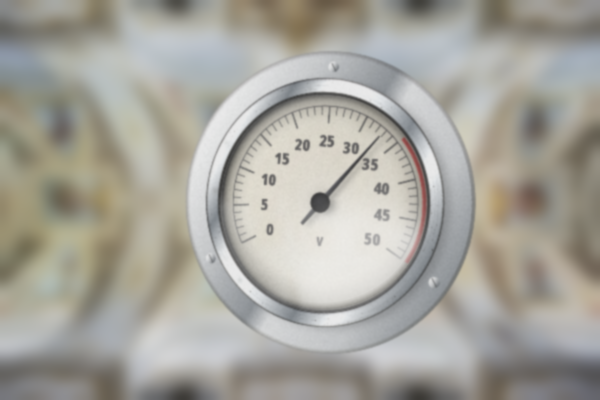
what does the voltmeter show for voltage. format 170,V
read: 33,V
